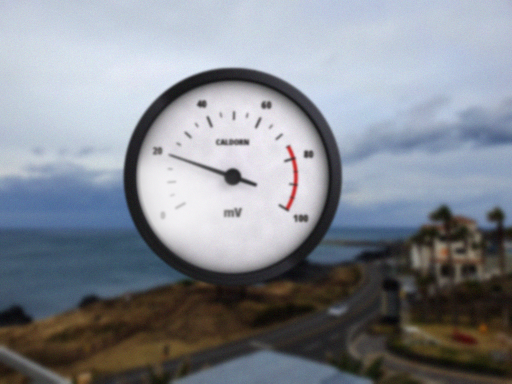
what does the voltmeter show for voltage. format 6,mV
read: 20,mV
